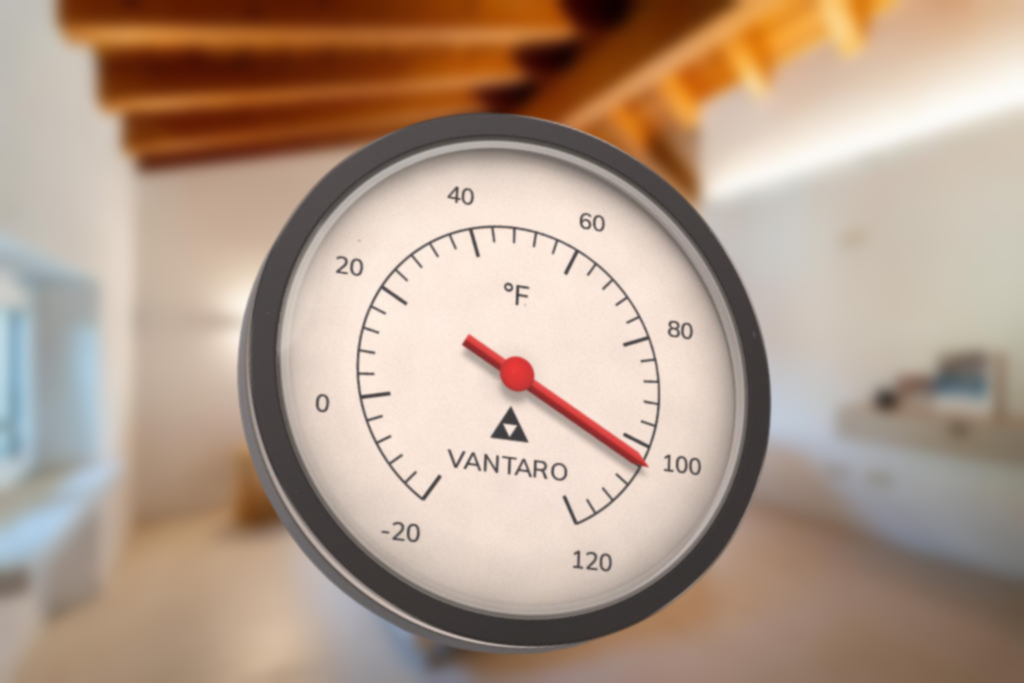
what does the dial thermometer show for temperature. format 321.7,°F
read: 104,°F
